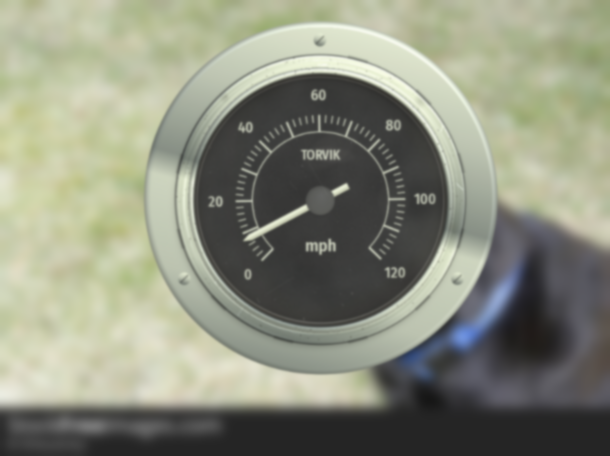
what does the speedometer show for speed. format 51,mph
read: 8,mph
